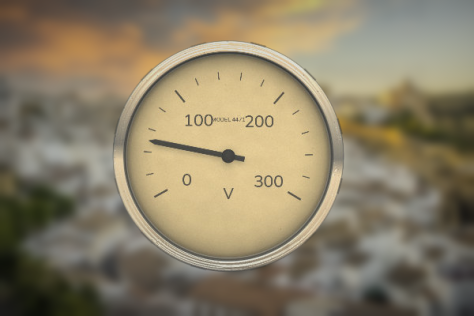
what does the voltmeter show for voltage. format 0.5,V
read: 50,V
